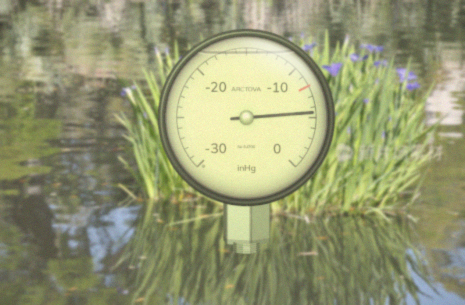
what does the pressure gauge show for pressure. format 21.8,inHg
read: -5.5,inHg
